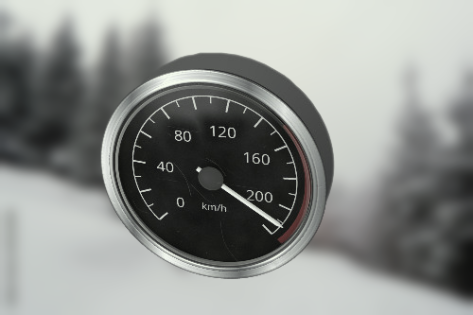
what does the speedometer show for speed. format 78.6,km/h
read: 210,km/h
